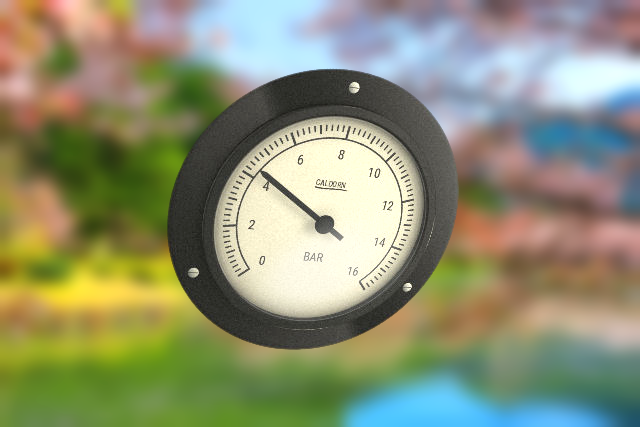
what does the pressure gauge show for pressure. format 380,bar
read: 4.4,bar
